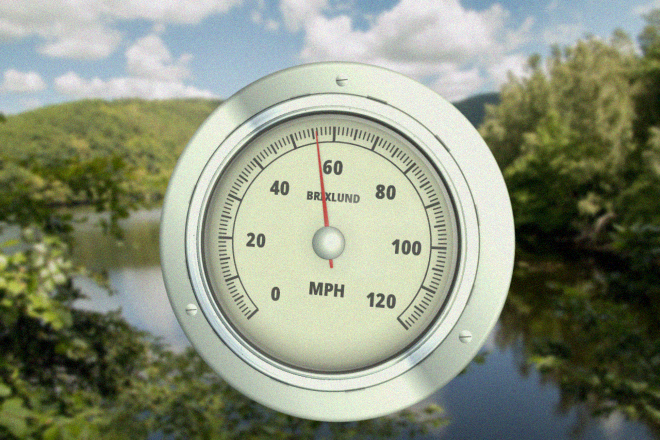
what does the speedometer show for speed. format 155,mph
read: 56,mph
